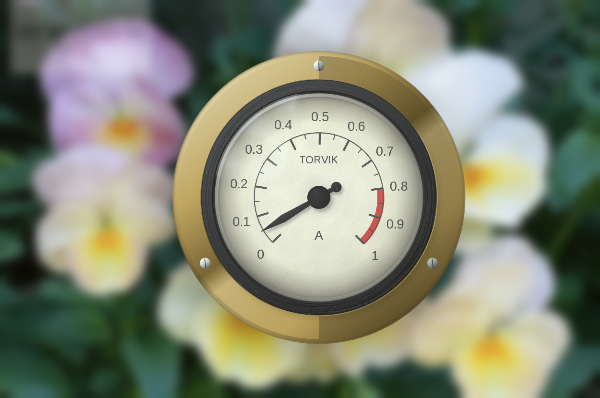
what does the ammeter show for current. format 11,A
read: 0.05,A
